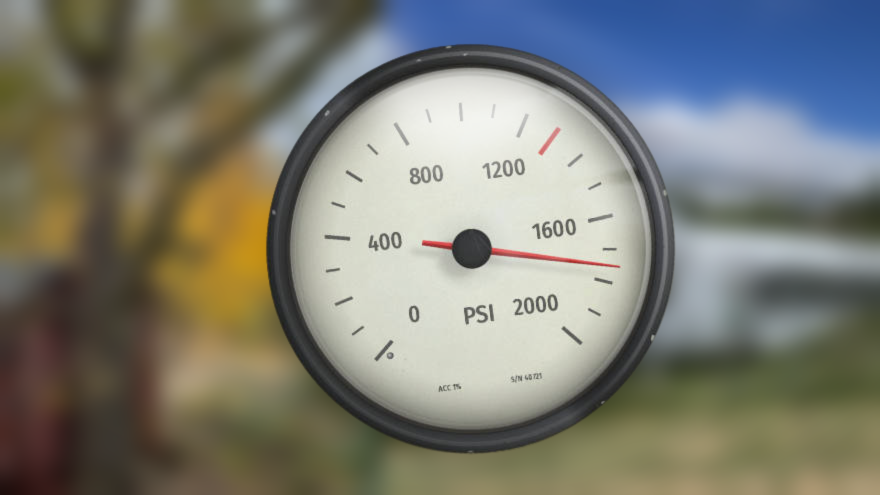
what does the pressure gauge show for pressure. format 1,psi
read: 1750,psi
